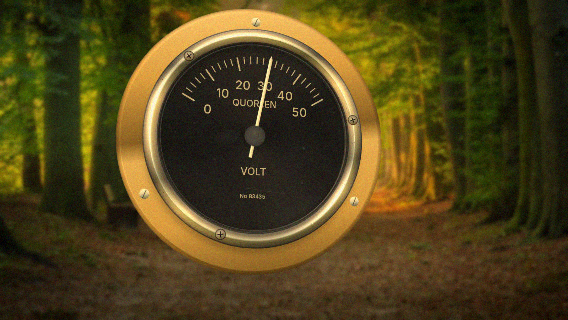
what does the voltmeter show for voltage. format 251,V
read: 30,V
